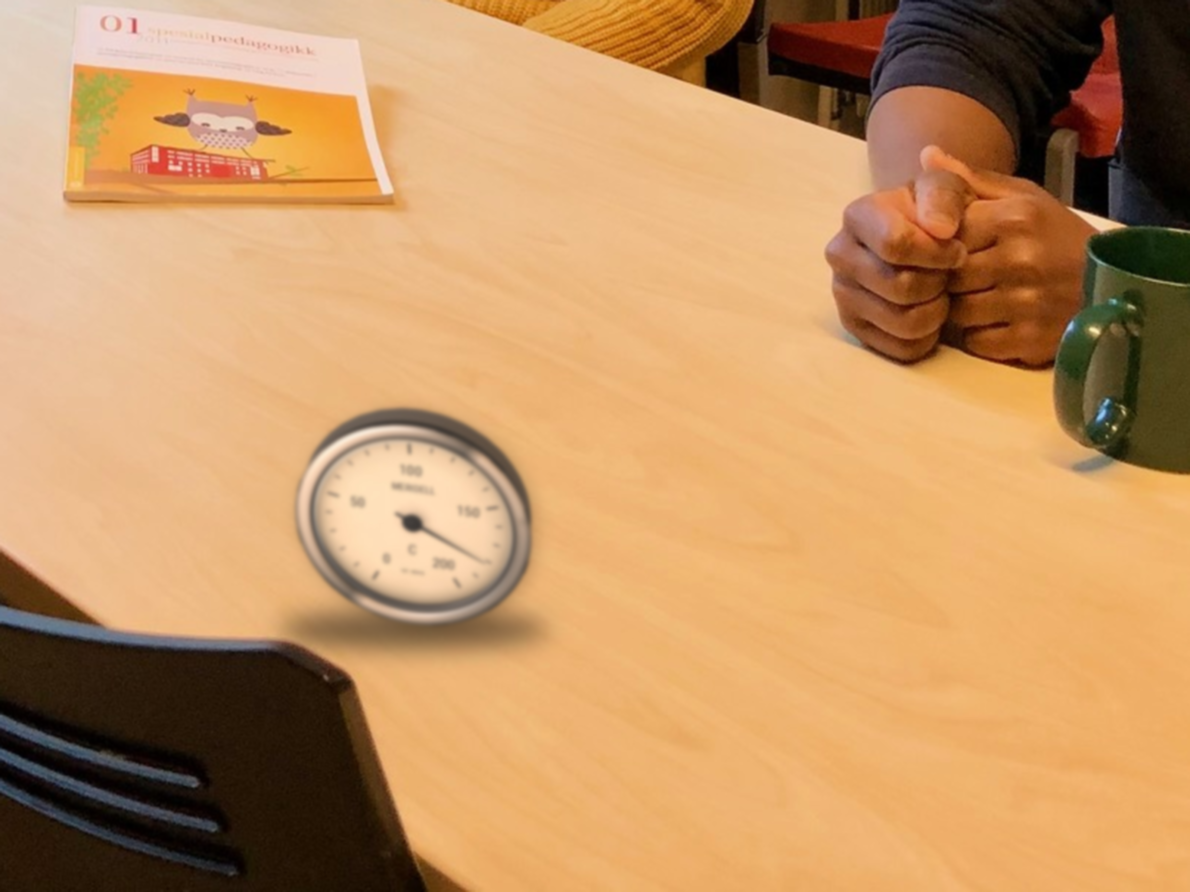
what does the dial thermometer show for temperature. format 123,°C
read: 180,°C
